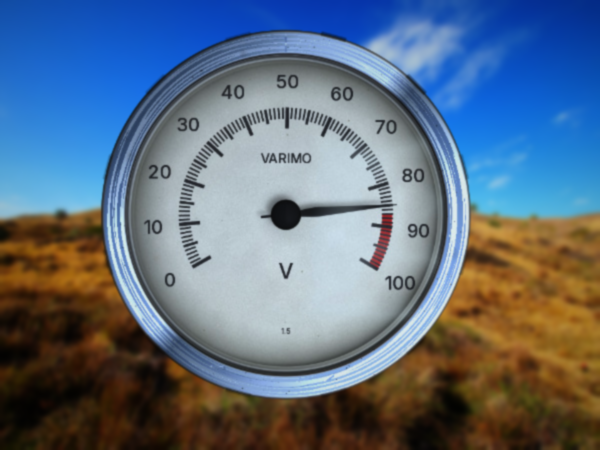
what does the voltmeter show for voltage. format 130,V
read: 85,V
